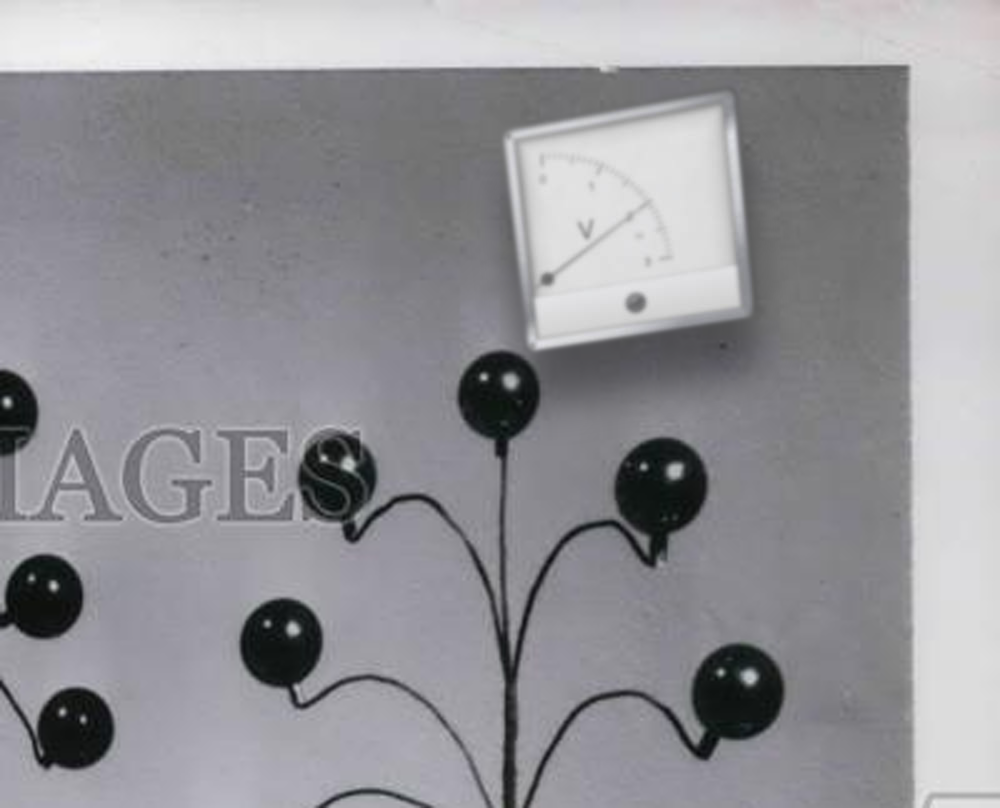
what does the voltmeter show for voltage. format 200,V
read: 2,V
